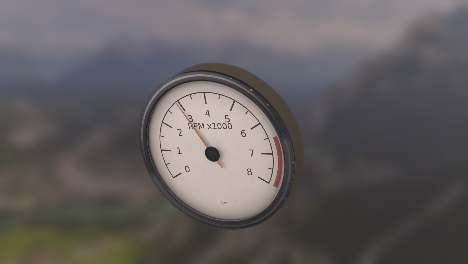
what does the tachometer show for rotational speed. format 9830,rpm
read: 3000,rpm
